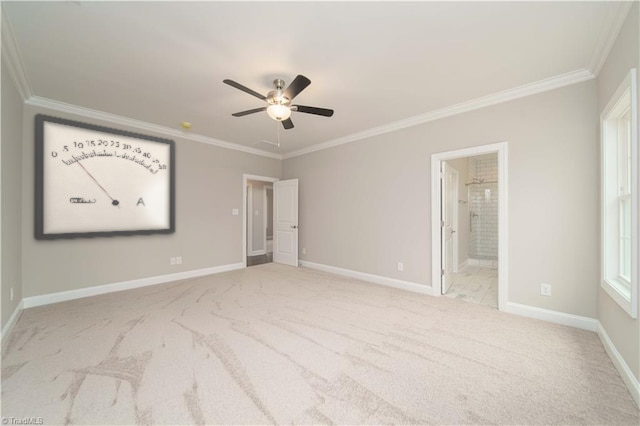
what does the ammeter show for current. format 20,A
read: 5,A
